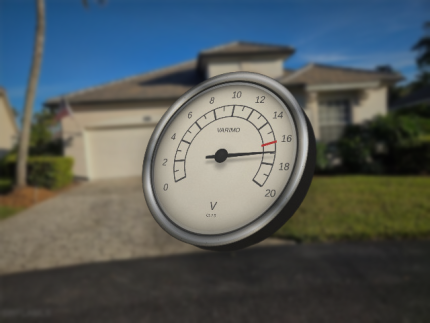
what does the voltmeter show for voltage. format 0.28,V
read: 17,V
